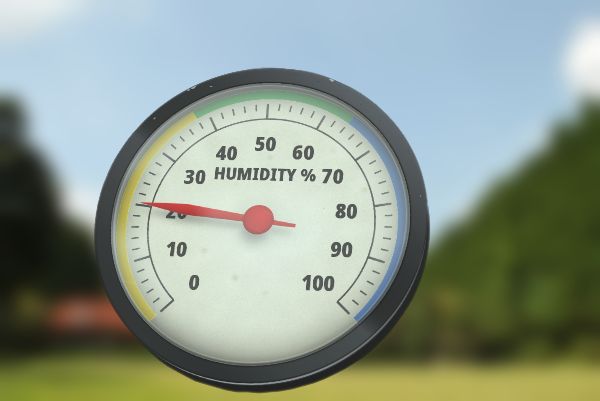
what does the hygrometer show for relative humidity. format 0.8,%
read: 20,%
